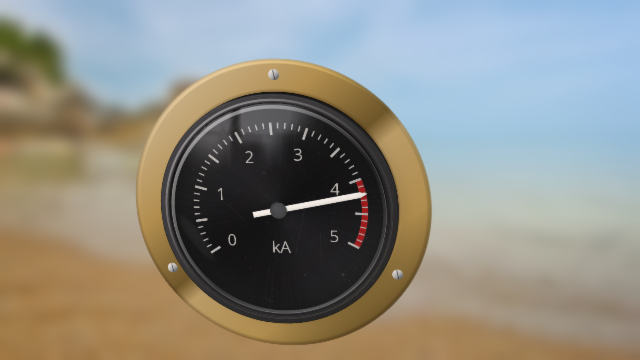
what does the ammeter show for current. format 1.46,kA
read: 4.2,kA
